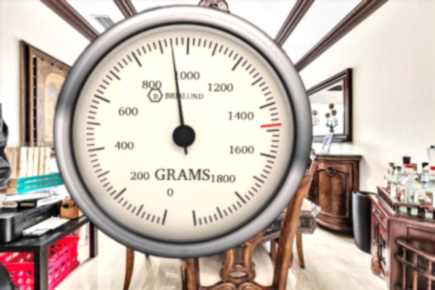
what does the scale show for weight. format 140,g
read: 940,g
